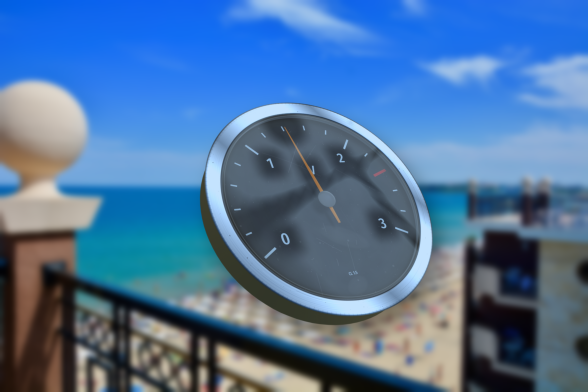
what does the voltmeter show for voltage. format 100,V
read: 1.4,V
